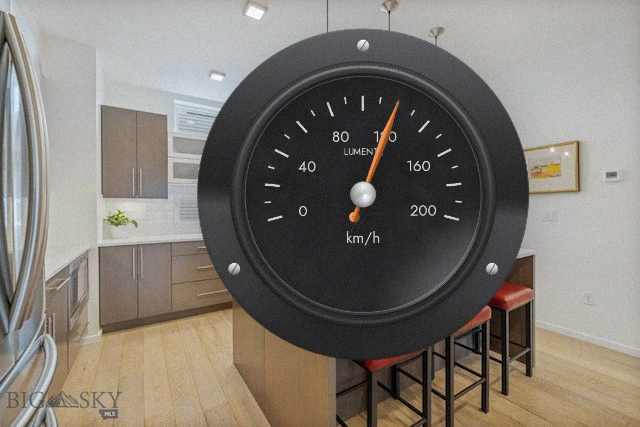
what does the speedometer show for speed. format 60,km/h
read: 120,km/h
